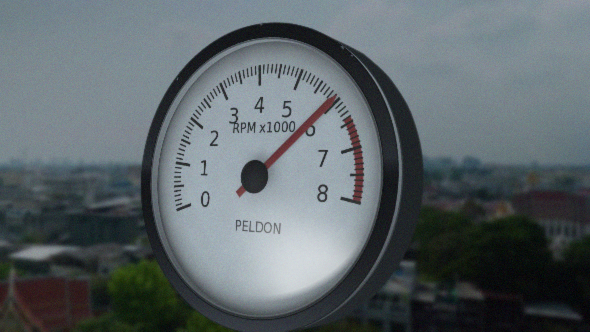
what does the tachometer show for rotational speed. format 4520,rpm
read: 6000,rpm
